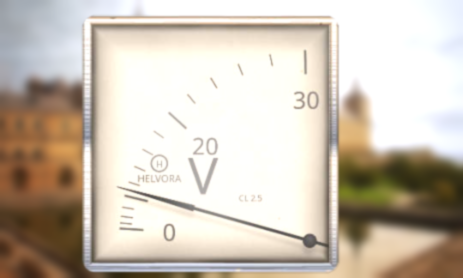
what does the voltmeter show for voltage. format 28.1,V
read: 11,V
